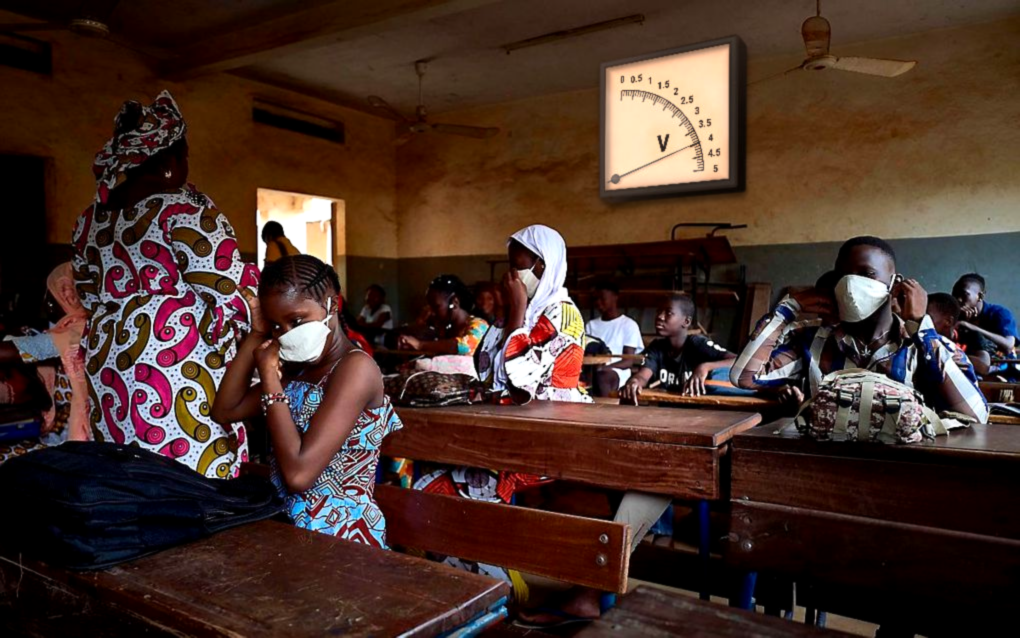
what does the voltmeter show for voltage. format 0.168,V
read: 4,V
